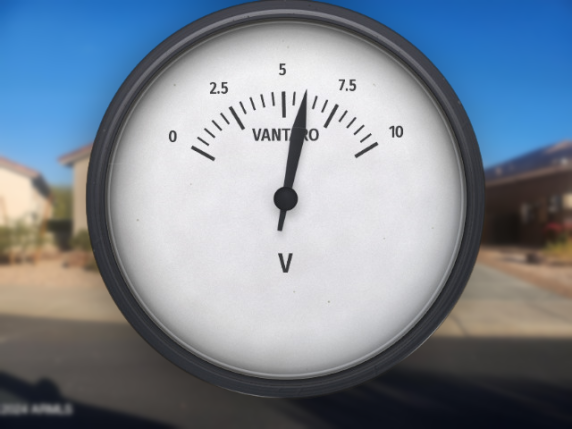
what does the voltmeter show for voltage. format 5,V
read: 6,V
